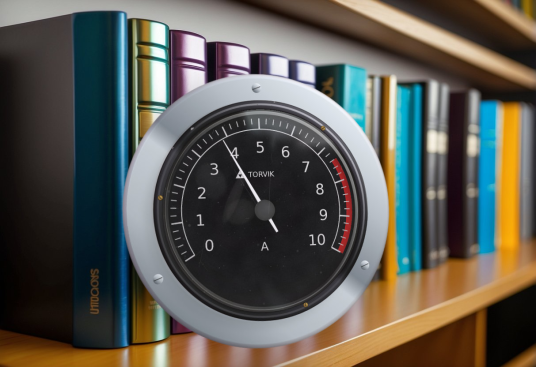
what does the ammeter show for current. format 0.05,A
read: 3.8,A
